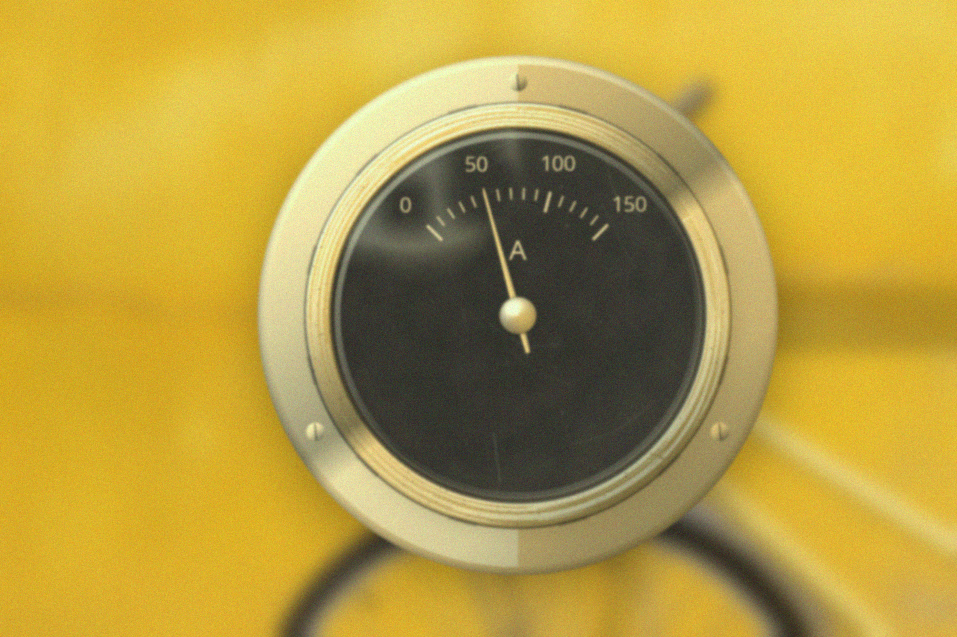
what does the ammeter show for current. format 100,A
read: 50,A
